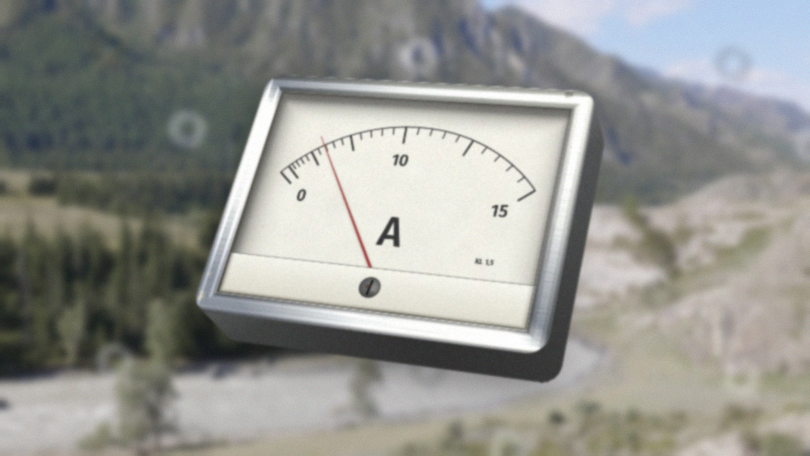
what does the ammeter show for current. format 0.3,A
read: 6,A
